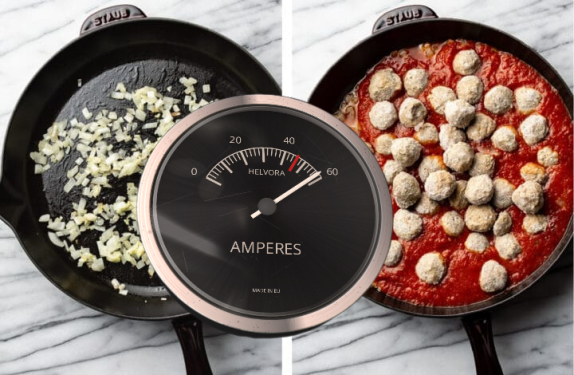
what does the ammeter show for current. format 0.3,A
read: 58,A
